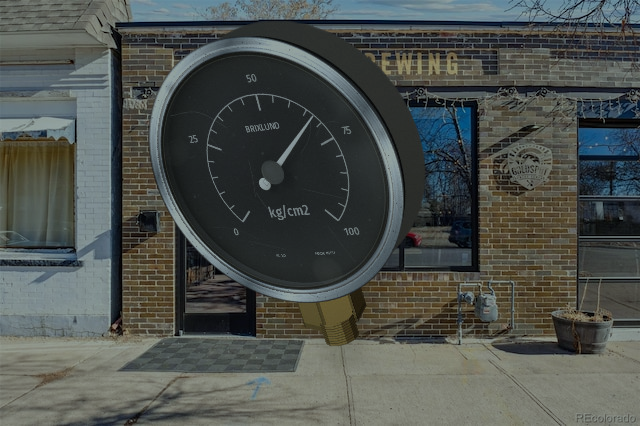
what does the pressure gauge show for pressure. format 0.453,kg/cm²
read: 67.5,kg/cm²
